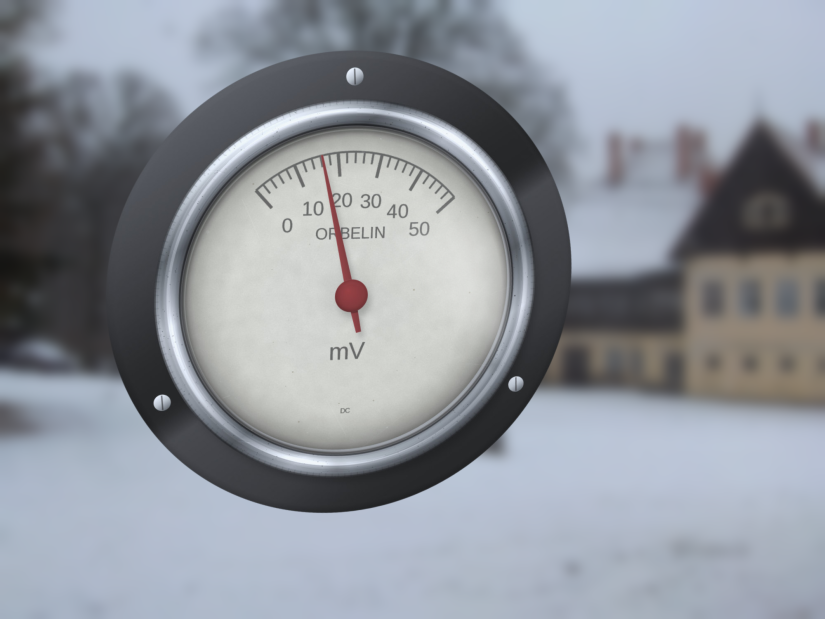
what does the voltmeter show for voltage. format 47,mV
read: 16,mV
